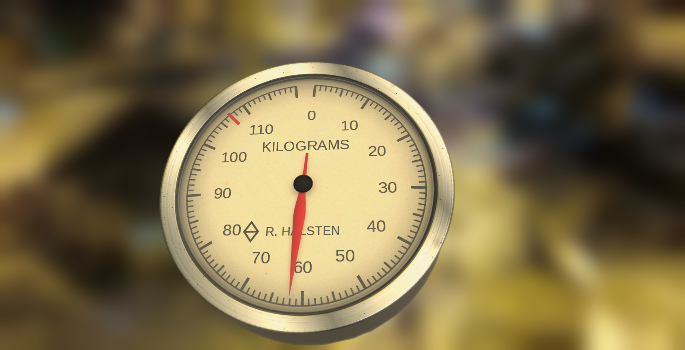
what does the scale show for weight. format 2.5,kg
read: 62,kg
